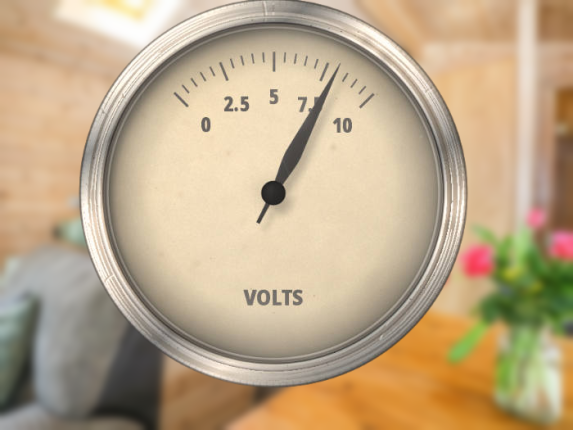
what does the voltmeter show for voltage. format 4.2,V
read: 8,V
